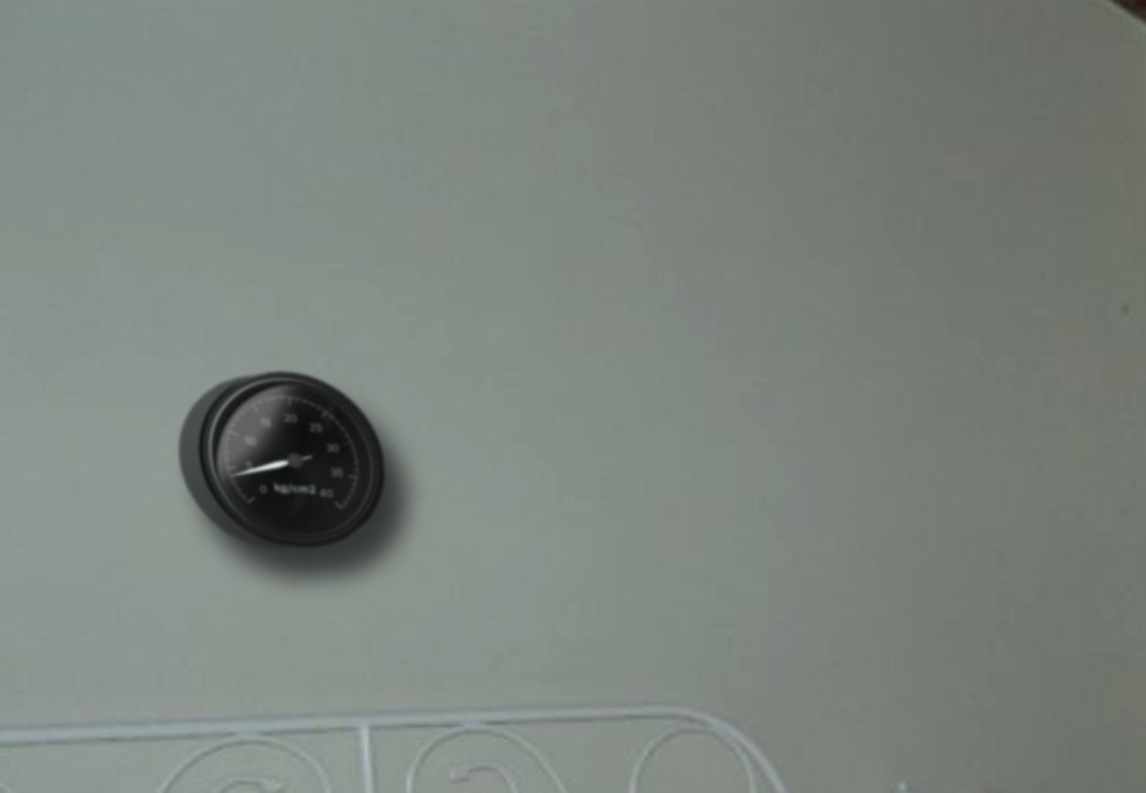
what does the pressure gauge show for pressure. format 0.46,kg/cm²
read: 4,kg/cm²
